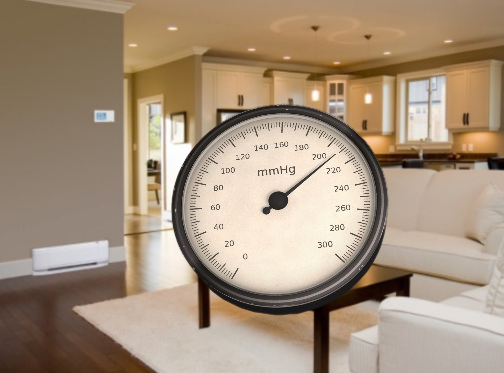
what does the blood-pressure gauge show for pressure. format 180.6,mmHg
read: 210,mmHg
